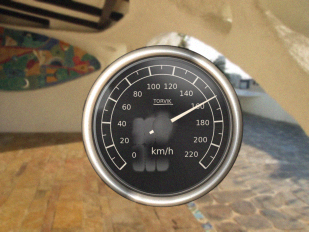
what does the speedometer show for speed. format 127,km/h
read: 160,km/h
